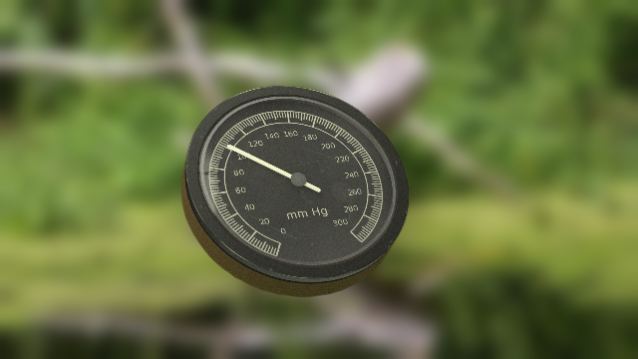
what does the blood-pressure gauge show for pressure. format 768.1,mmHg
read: 100,mmHg
